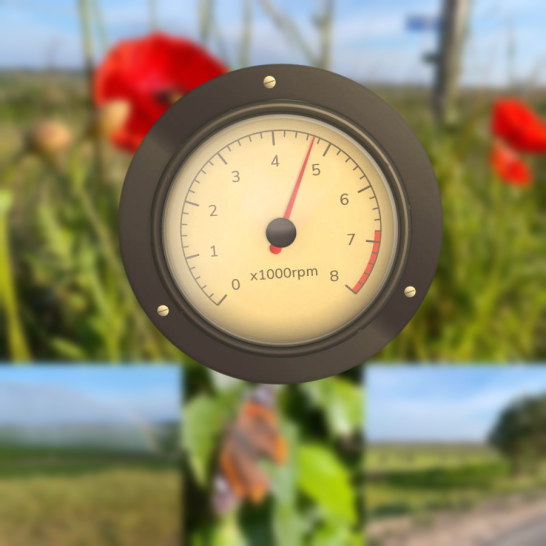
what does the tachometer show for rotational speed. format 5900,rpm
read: 4700,rpm
